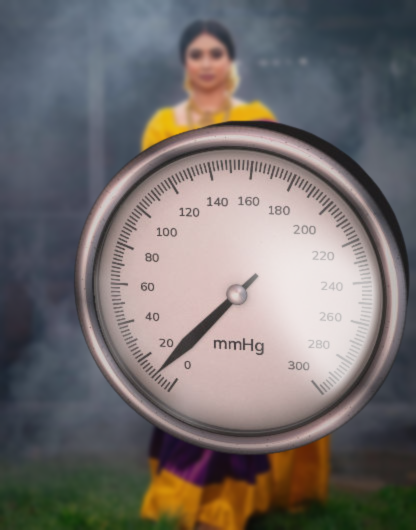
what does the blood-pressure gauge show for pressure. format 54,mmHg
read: 10,mmHg
